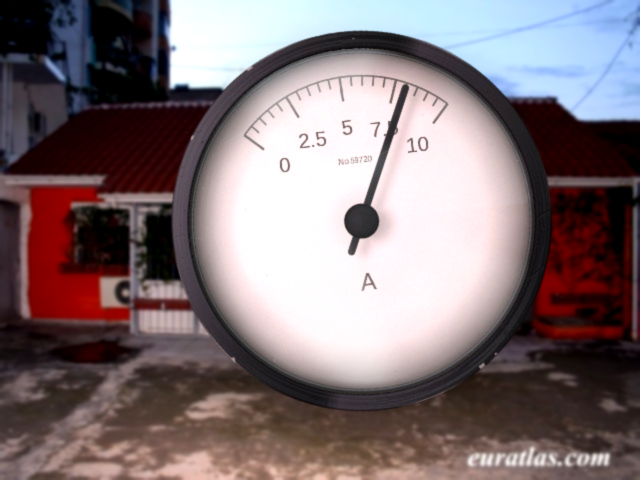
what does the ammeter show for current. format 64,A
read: 8,A
